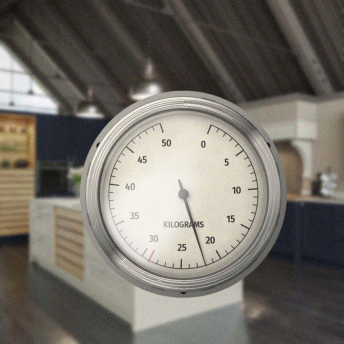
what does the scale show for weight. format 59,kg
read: 22,kg
